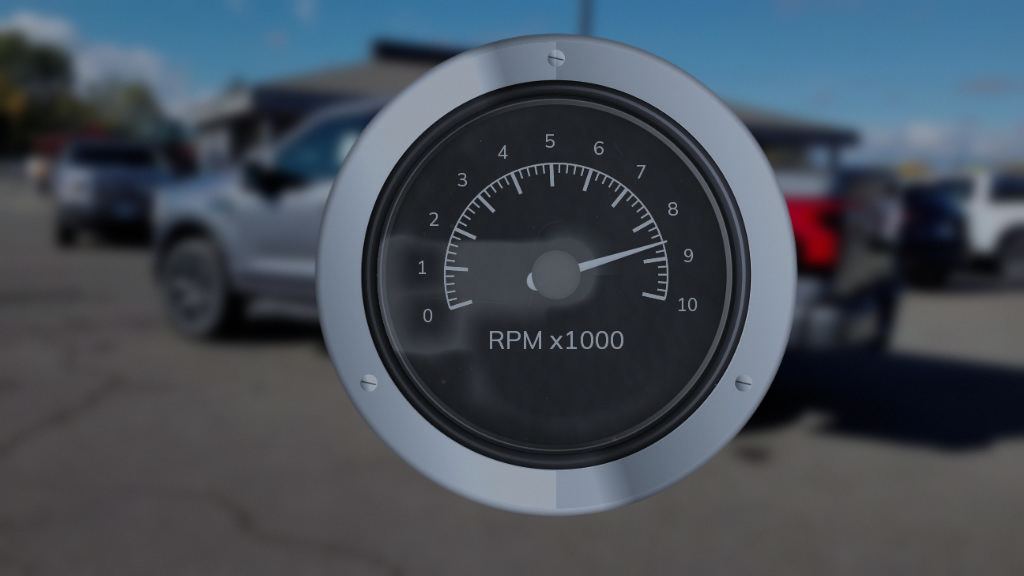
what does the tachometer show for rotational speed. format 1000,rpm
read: 8600,rpm
